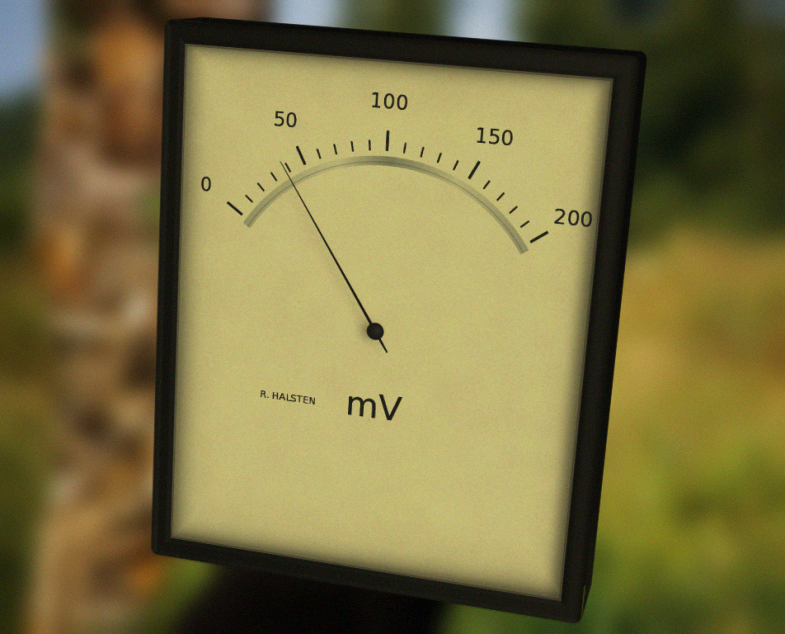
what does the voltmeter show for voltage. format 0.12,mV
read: 40,mV
